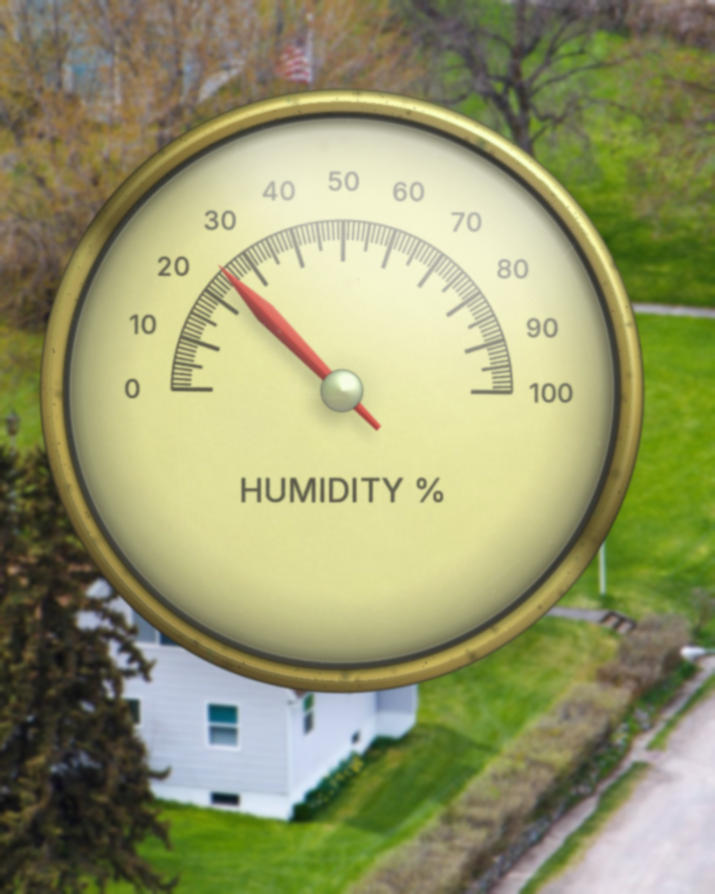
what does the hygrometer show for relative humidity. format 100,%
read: 25,%
